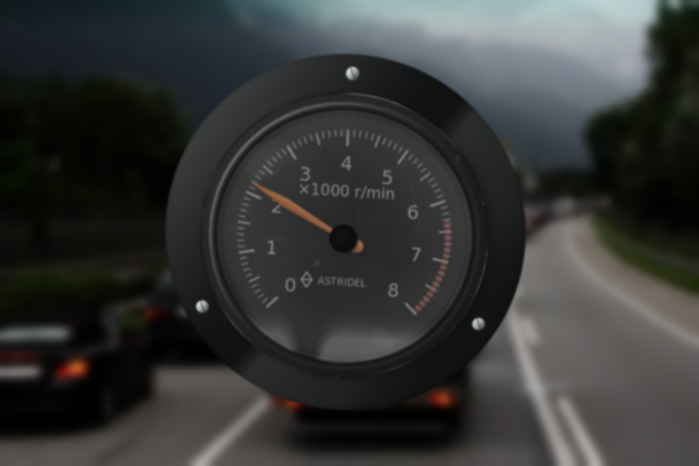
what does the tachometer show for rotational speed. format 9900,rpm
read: 2200,rpm
